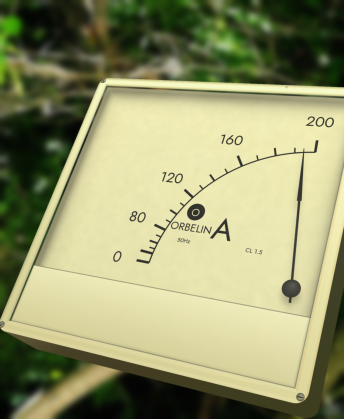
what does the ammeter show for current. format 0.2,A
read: 195,A
